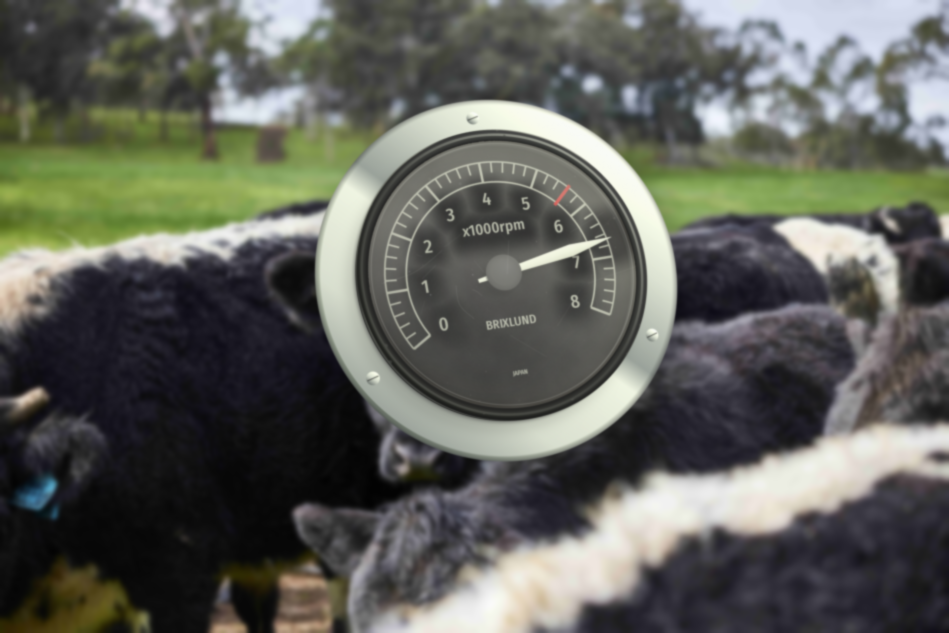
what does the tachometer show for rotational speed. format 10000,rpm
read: 6700,rpm
